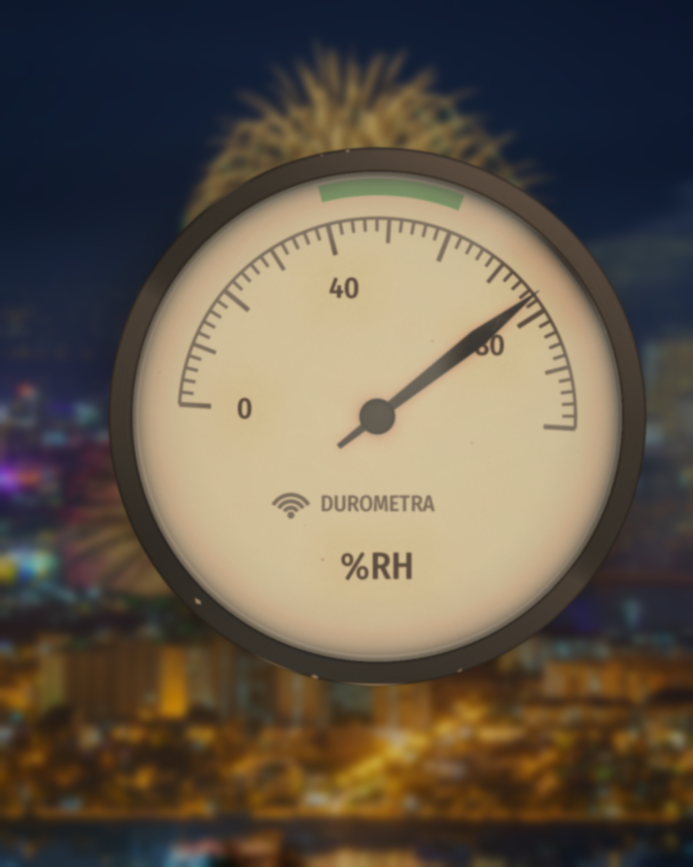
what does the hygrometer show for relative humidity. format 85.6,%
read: 77,%
